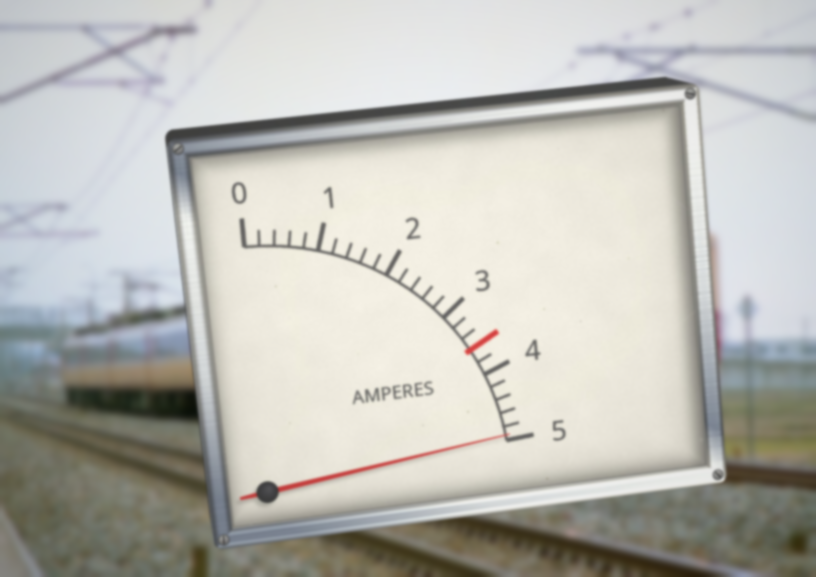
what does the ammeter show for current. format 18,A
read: 4.9,A
